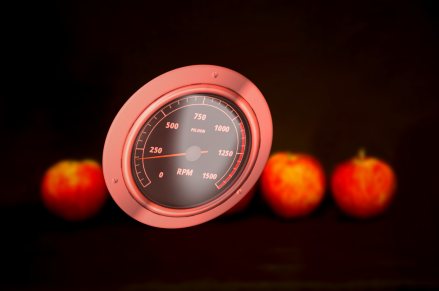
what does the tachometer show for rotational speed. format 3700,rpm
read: 200,rpm
